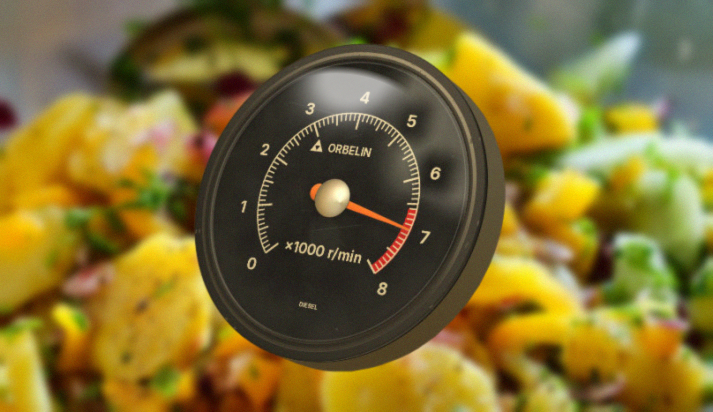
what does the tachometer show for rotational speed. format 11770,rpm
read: 7000,rpm
